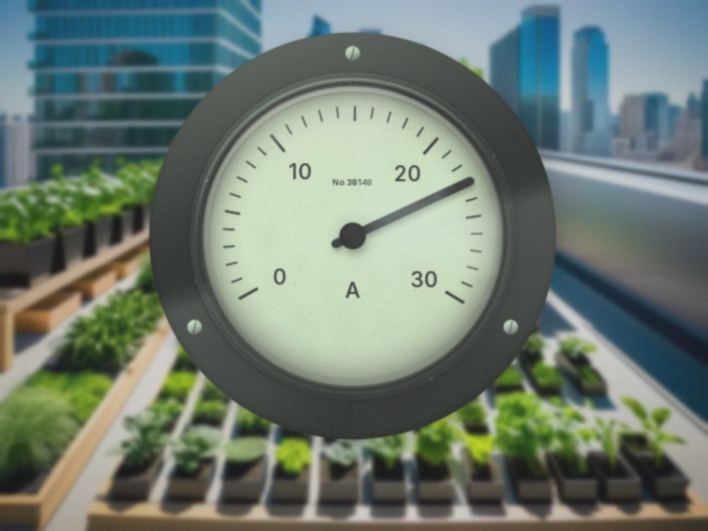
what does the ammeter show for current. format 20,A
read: 23,A
